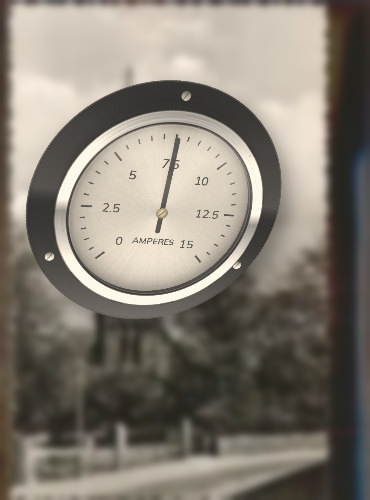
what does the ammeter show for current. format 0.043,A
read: 7.5,A
